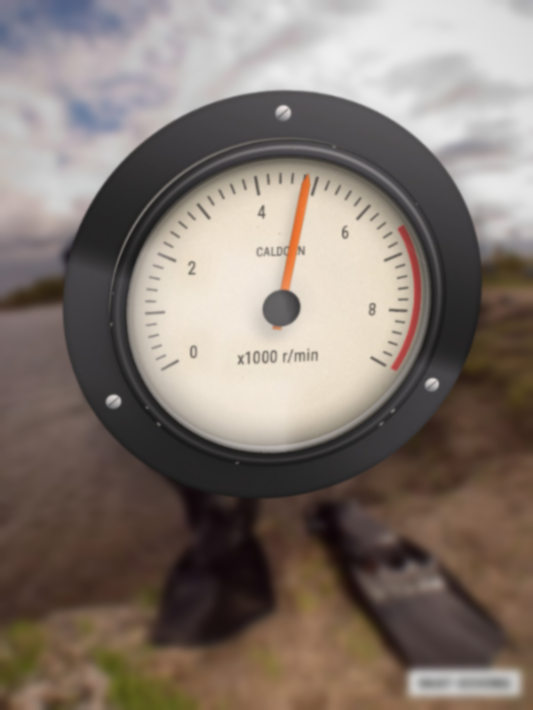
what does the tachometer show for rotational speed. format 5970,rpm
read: 4800,rpm
